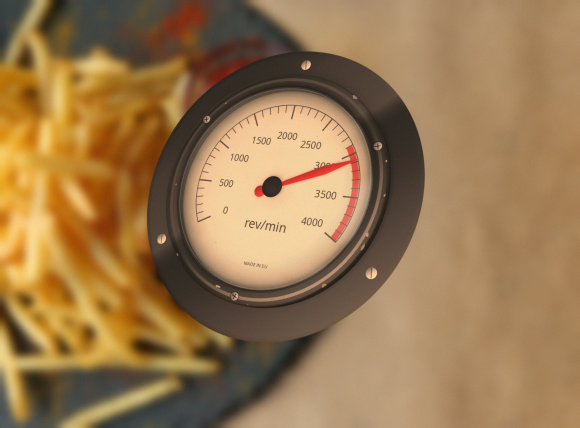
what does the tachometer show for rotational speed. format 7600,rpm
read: 3100,rpm
